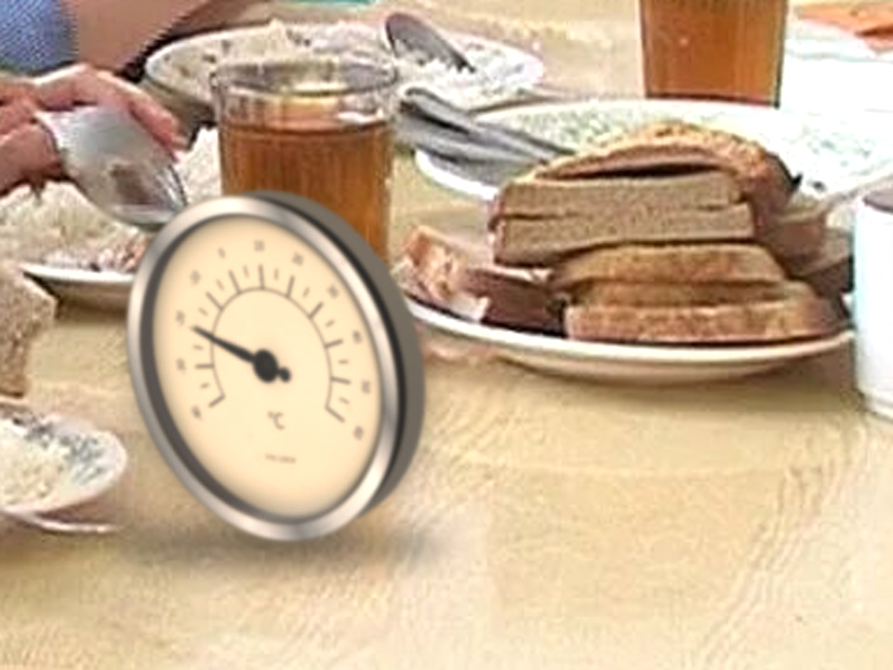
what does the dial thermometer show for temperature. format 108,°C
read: -20,°C
